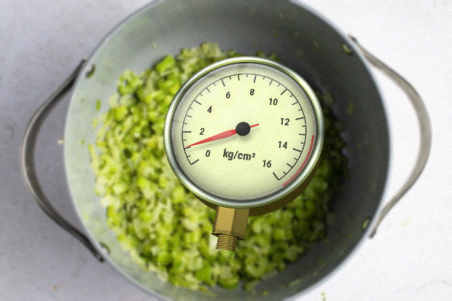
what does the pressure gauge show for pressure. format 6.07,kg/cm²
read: 1,kg/cm²
